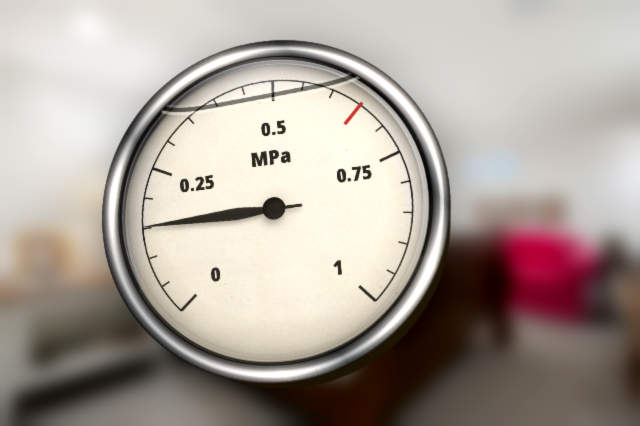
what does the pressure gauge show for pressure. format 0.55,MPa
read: 0.15,MPa
